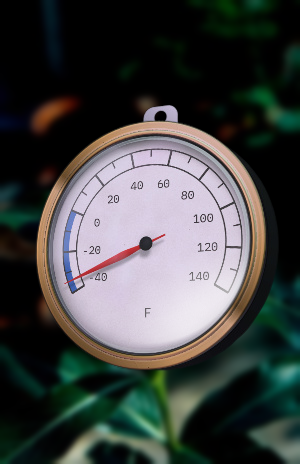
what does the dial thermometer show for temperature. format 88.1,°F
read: -35,°F
